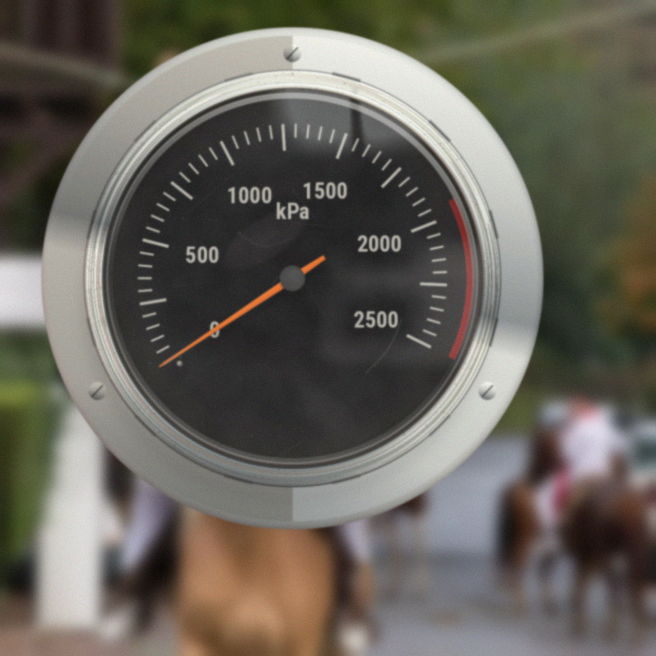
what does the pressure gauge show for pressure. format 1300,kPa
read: 0,kPa
